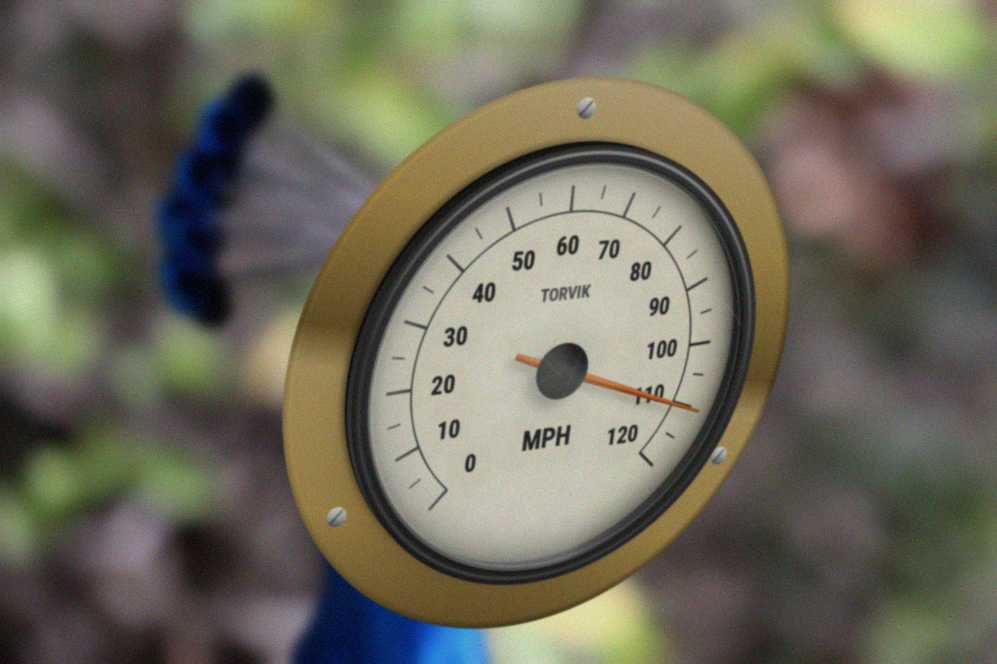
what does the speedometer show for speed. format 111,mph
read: 110,mph
